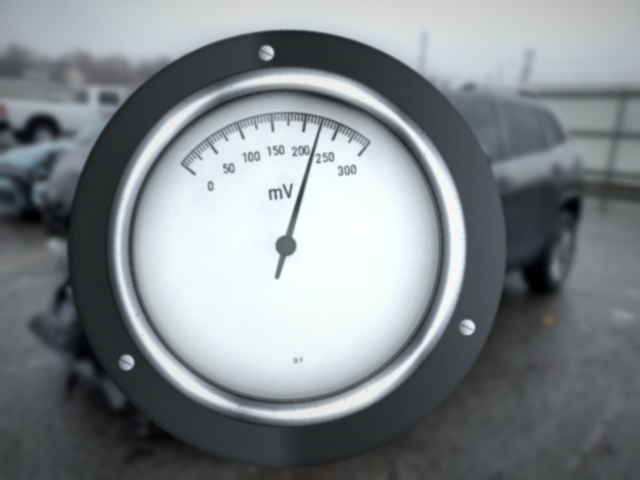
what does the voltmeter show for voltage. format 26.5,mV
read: 225,mV
